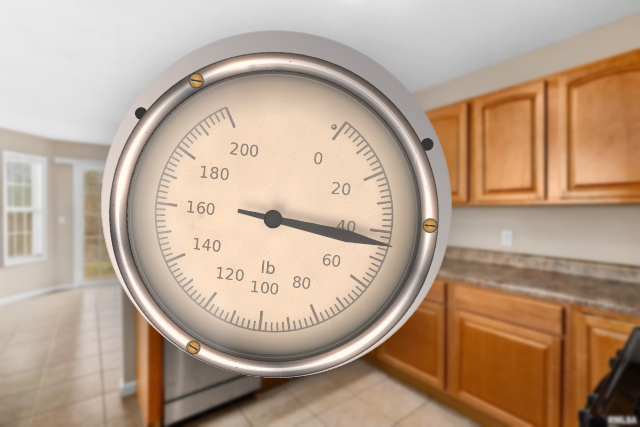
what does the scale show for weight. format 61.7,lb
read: 44,lb
